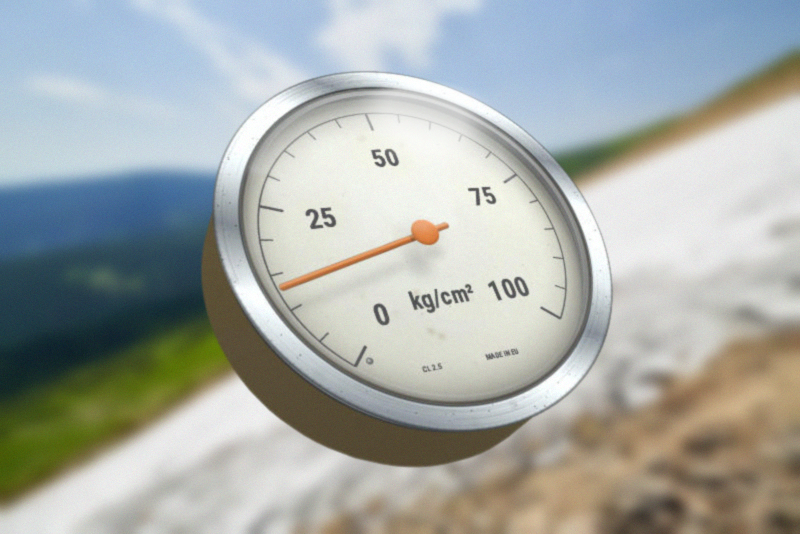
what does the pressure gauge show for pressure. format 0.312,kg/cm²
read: 12.5,kg/cm²
